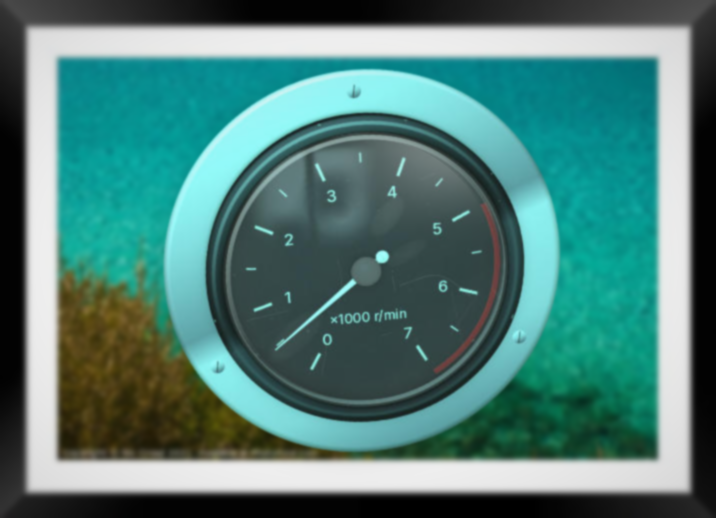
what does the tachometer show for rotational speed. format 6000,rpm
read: 500,rpm
